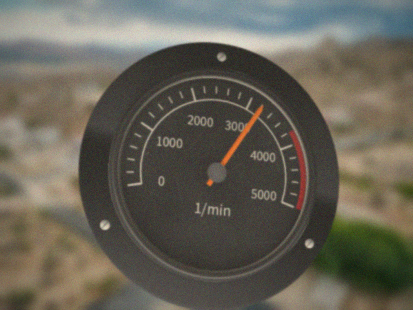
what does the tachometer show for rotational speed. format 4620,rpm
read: 3200,rpm
